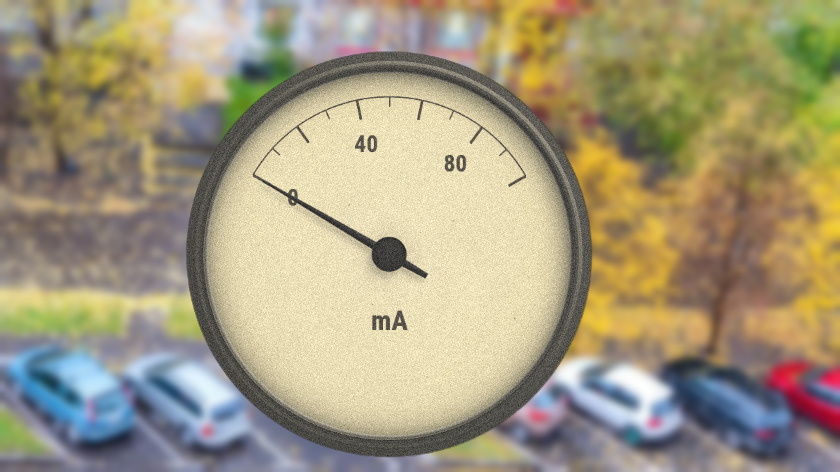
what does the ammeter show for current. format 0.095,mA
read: 0,mA
